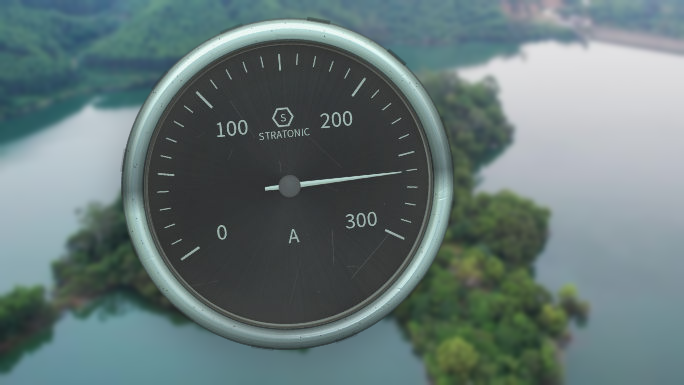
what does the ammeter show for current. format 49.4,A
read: 260,A
